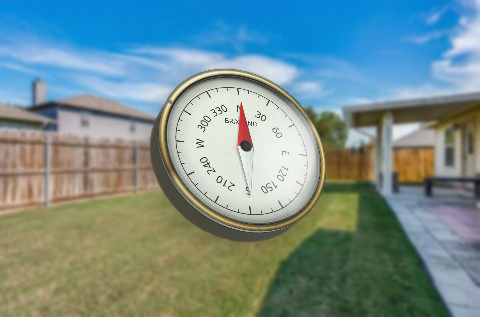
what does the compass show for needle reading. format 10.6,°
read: 0,°
